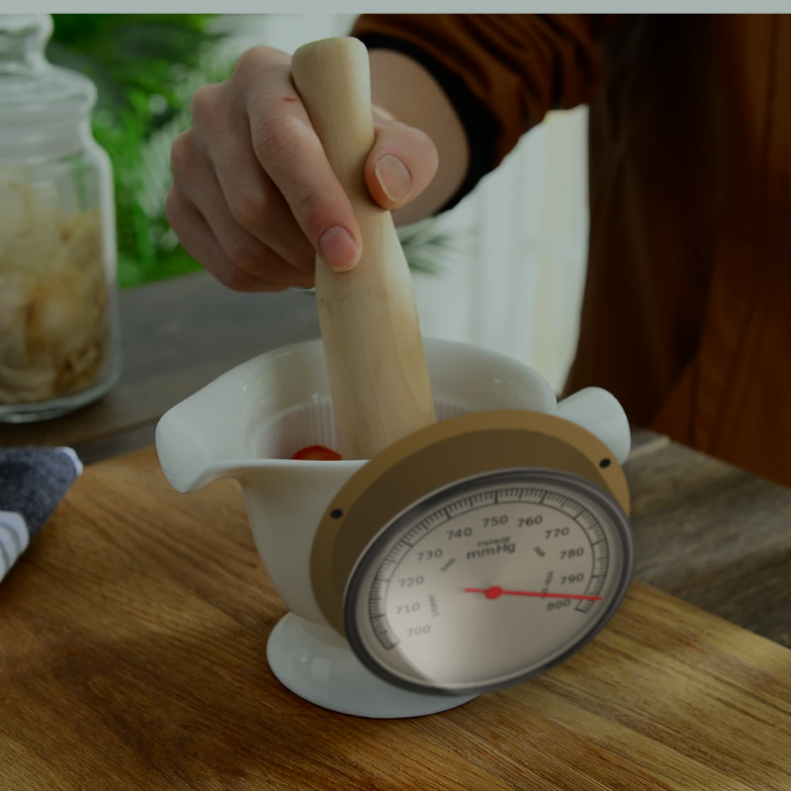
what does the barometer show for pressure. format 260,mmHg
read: 795,mmHg
